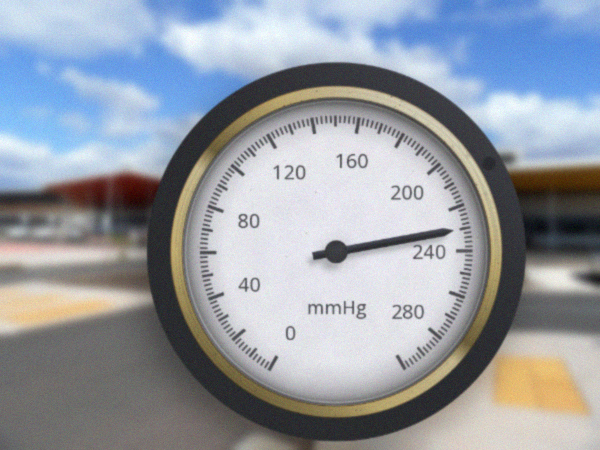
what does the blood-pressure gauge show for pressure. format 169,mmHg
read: 230,mmHg
